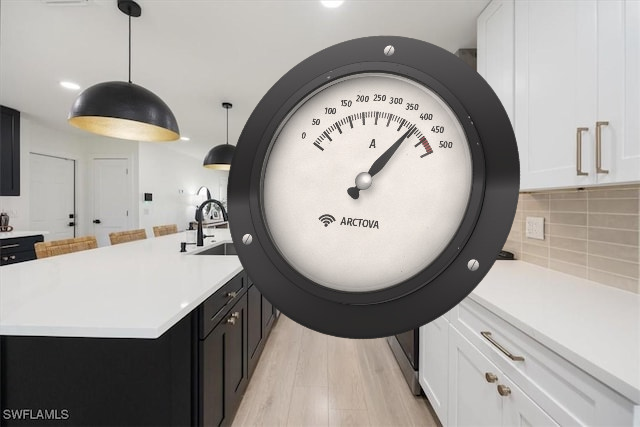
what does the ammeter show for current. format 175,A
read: 400,A
